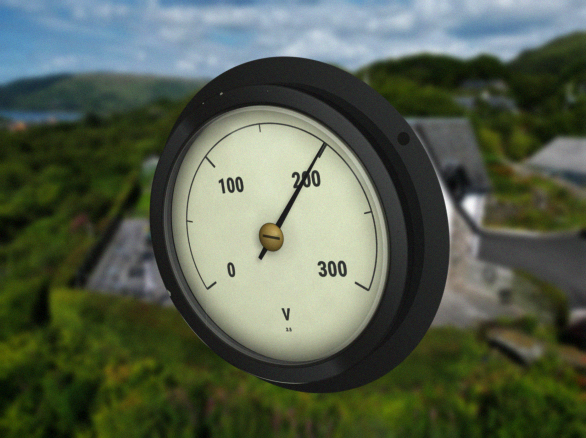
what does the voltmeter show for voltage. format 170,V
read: 200,V
